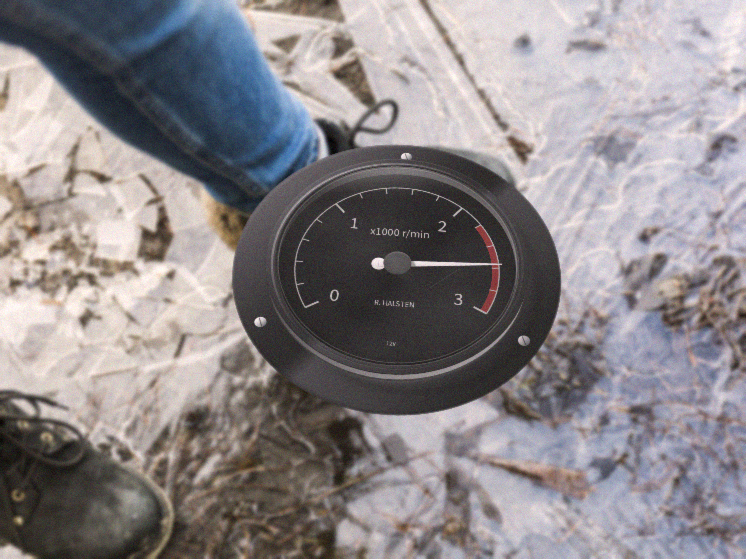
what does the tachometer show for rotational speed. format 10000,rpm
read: 2600,rpm
